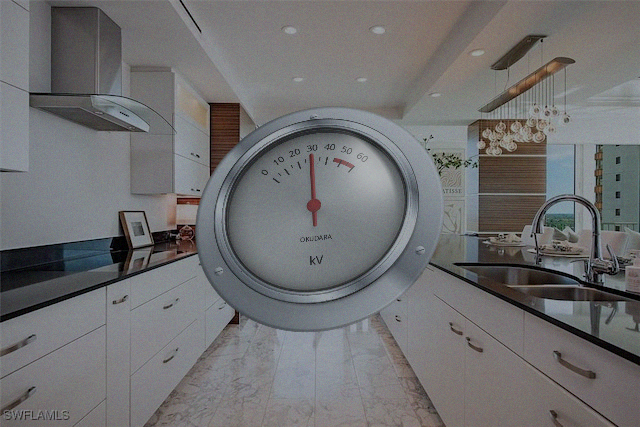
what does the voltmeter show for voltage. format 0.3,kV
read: 30,kV
